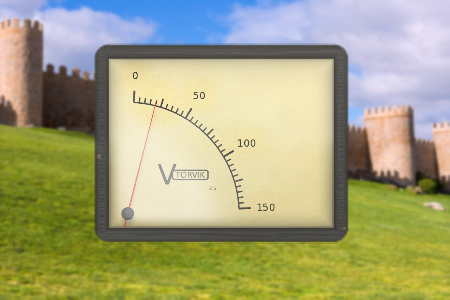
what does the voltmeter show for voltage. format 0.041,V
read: 20,V
